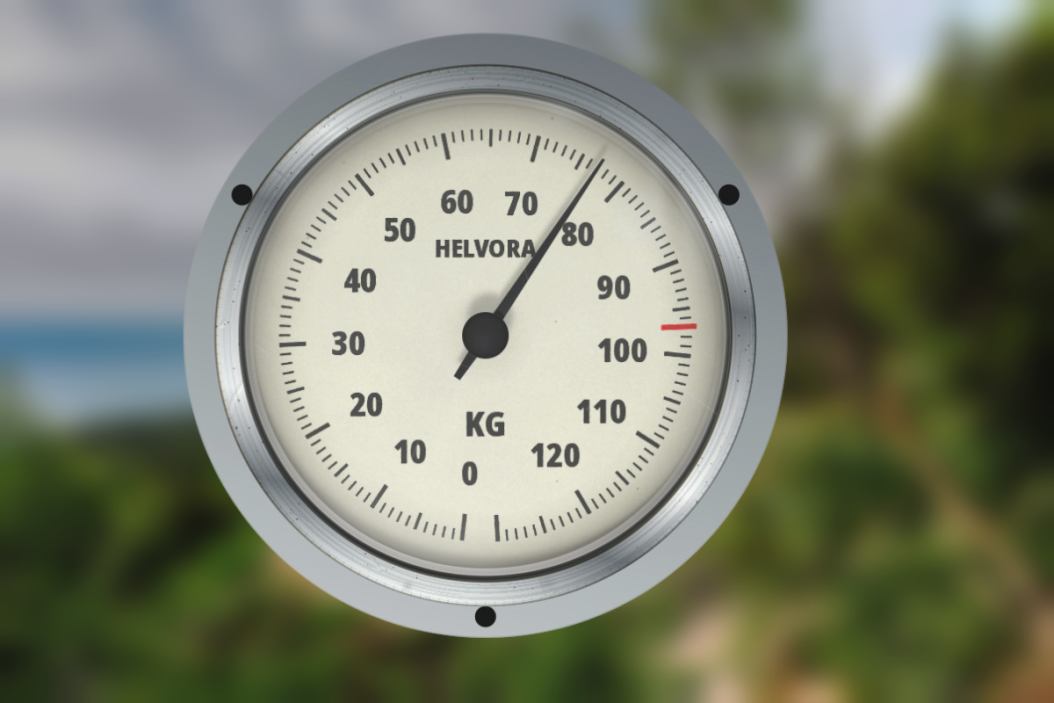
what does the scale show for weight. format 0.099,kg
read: 77,kg
